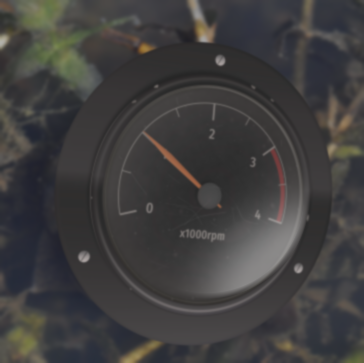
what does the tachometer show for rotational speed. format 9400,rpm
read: 1000,rpm
